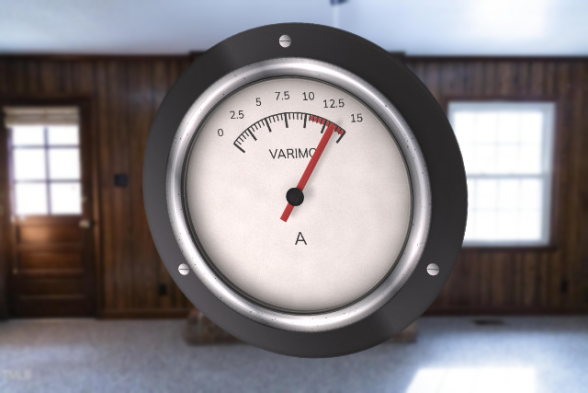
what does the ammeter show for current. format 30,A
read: 13.5,A
